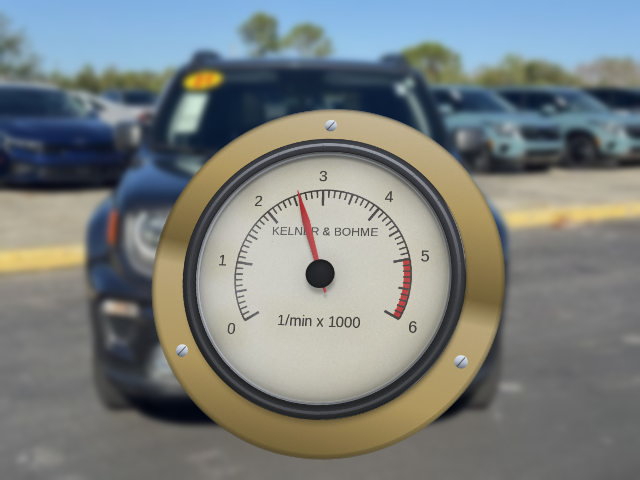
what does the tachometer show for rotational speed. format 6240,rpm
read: 2600,rpm
